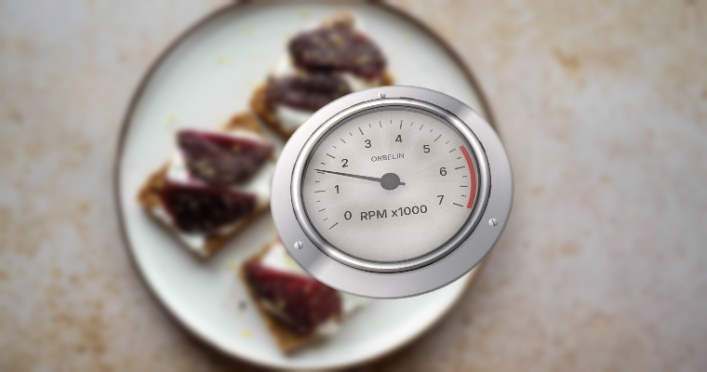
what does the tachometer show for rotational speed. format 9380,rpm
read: 1500,rpm
